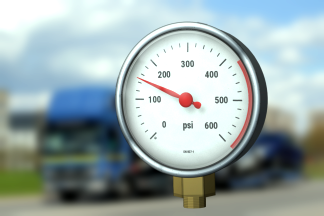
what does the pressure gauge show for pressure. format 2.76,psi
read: 150,psi
